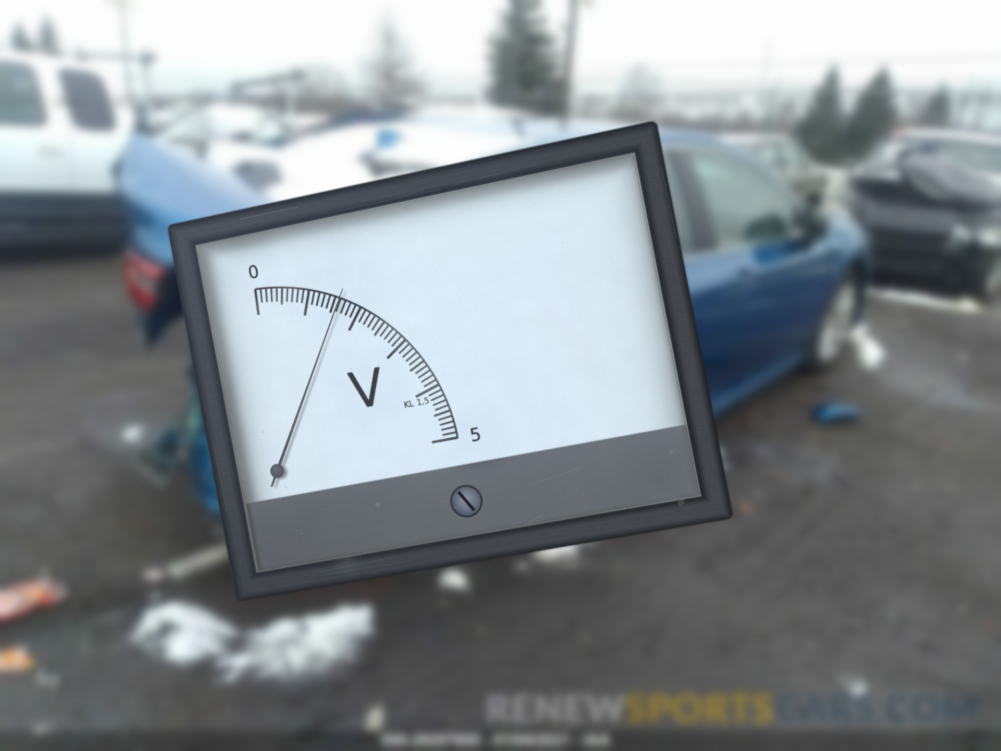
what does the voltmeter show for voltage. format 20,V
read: 1.6,V
